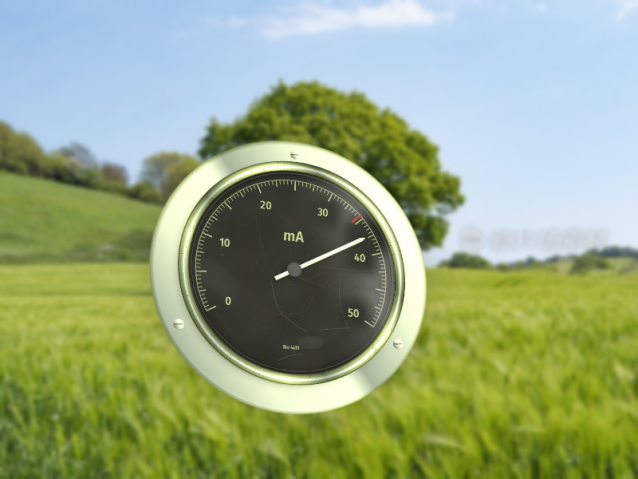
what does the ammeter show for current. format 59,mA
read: 37.5,mA
